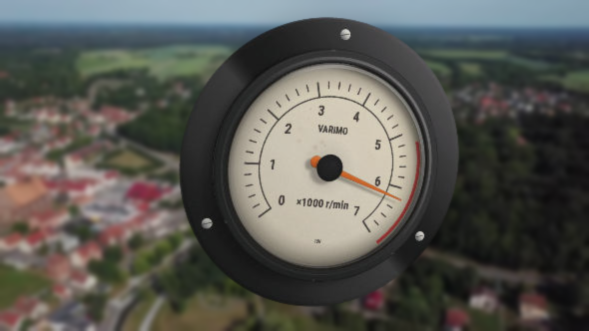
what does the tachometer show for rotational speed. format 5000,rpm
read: 6200,rpm
